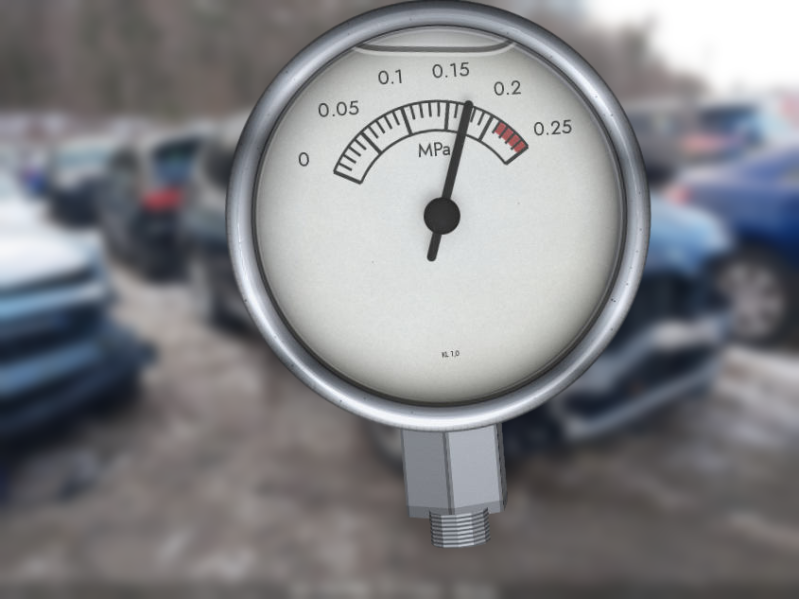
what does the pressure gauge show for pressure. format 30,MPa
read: 0.17,MPa
